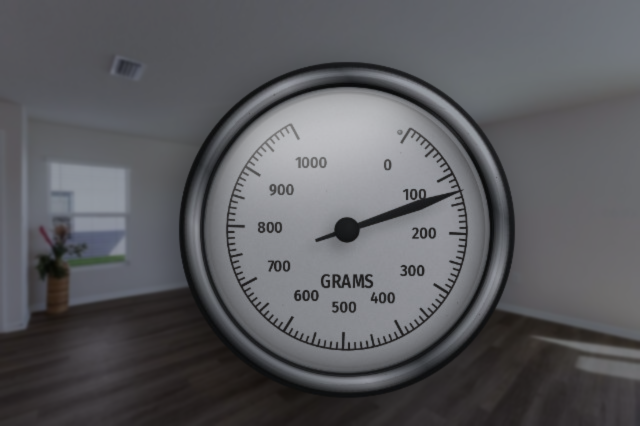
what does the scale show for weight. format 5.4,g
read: 130,g
